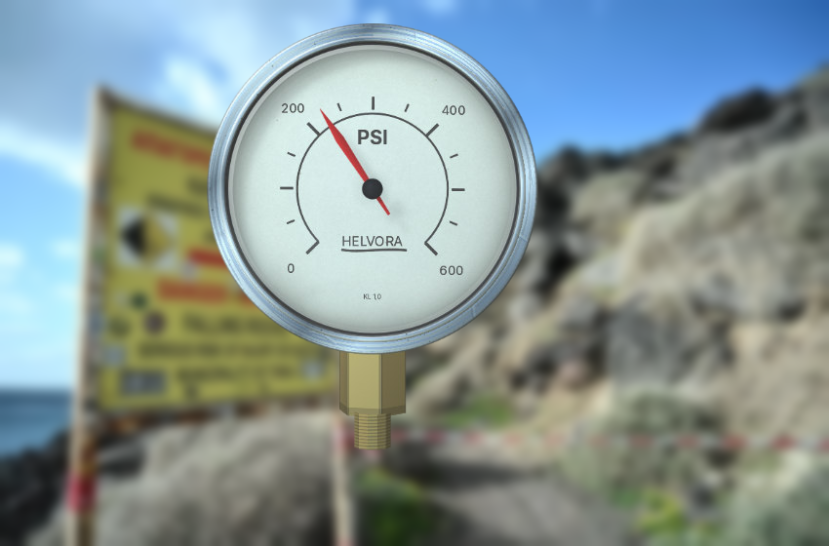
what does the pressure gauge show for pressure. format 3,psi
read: 225,psi
